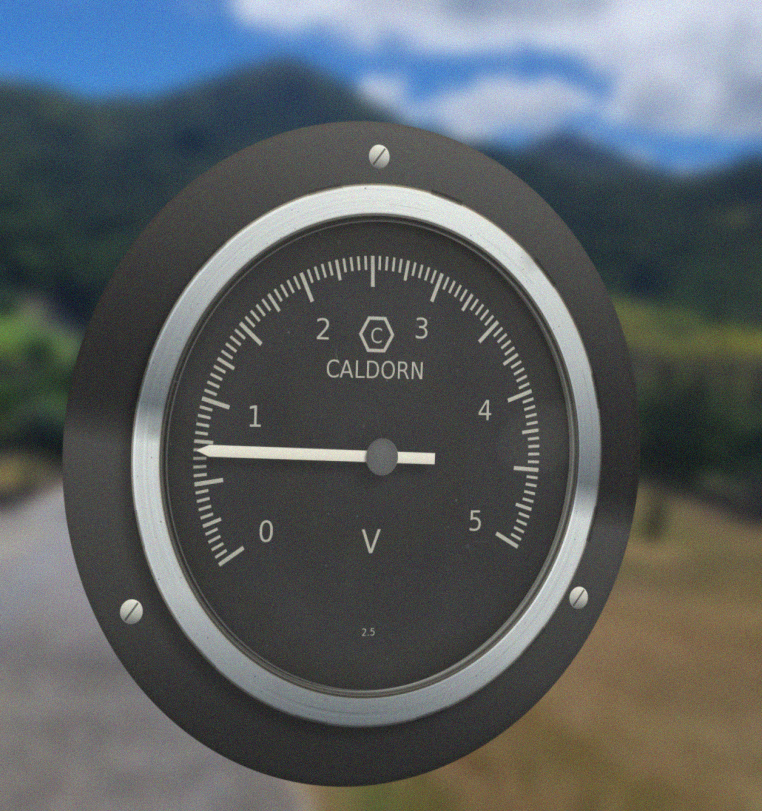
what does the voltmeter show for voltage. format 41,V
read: 0.7,V
